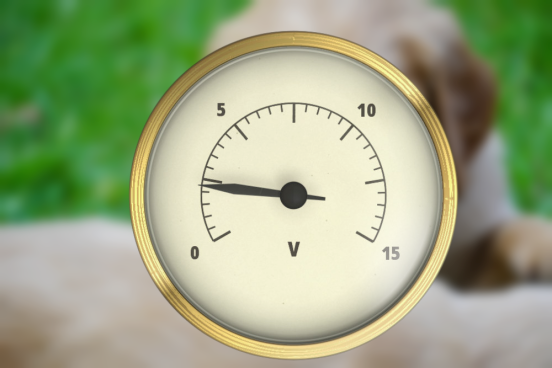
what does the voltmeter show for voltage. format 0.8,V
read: 2.25,V
